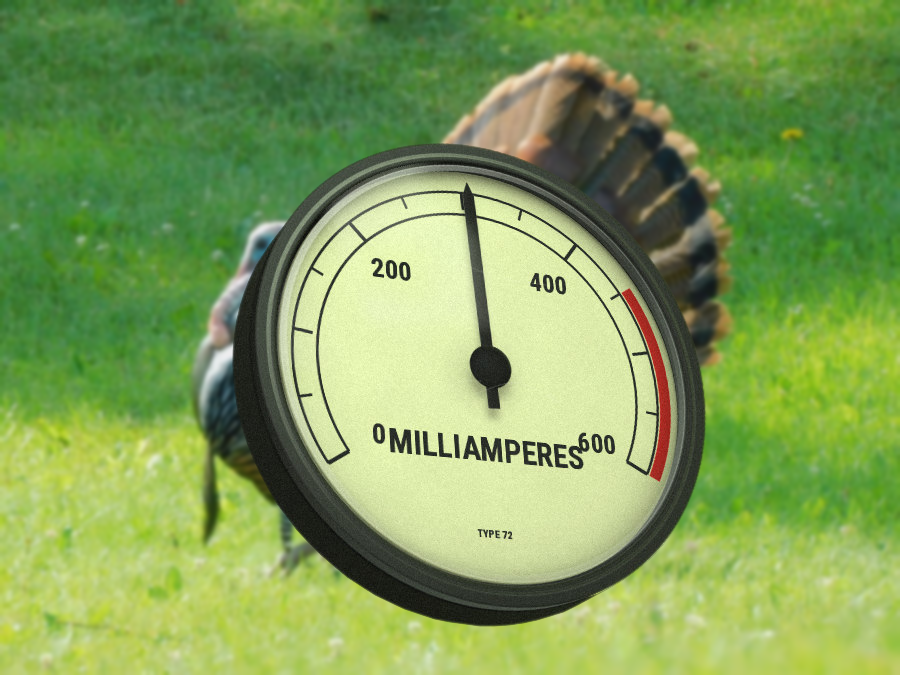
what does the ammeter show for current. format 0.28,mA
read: 300,mA
